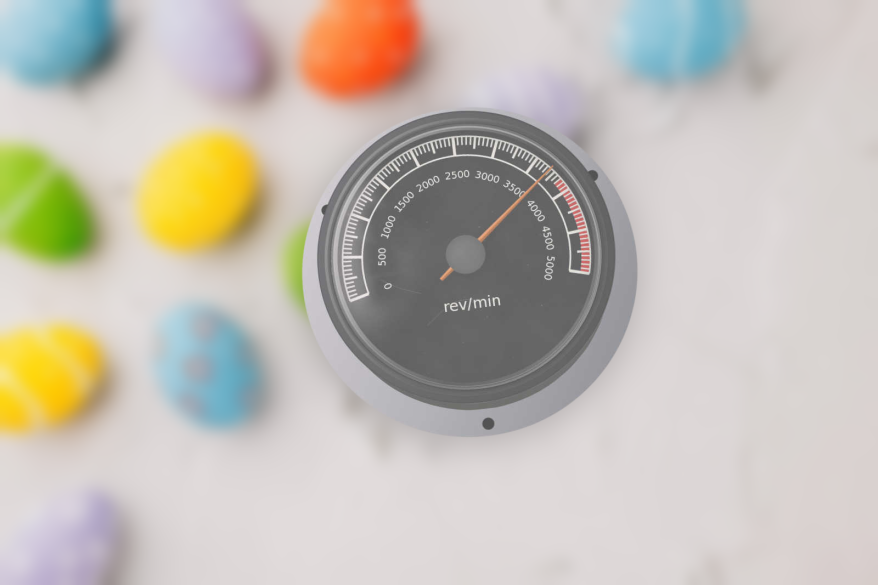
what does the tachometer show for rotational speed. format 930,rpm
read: 3700,rpm
